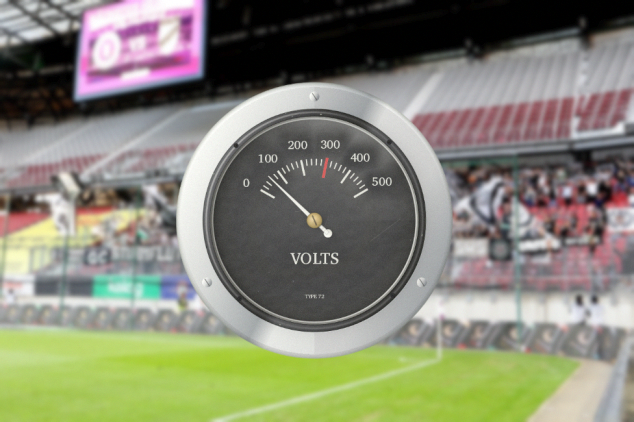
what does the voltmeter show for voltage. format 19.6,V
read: 60,V
